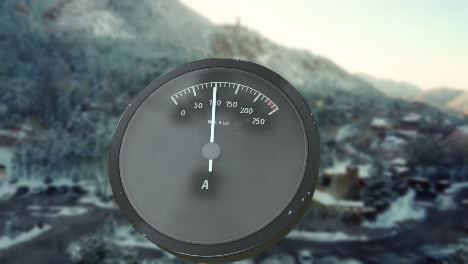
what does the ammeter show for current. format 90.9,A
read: 100,A
